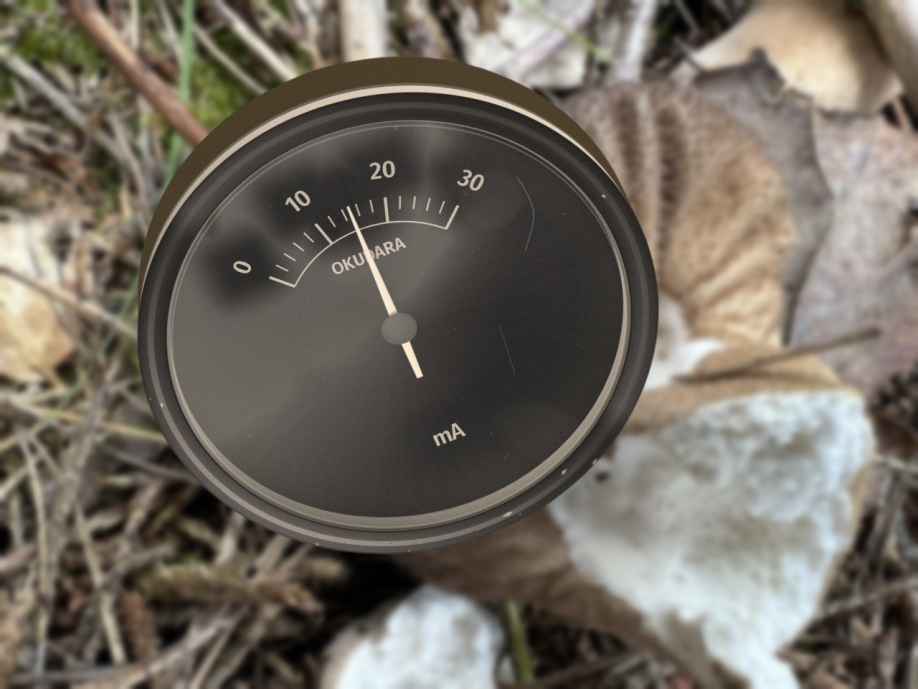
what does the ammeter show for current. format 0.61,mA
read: 15,mA
